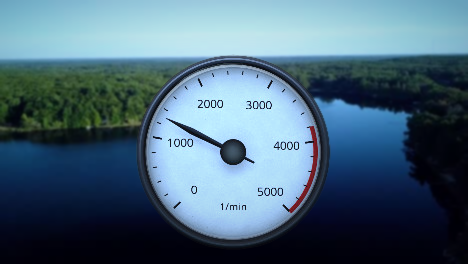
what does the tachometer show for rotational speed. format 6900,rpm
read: 1300,rpm
